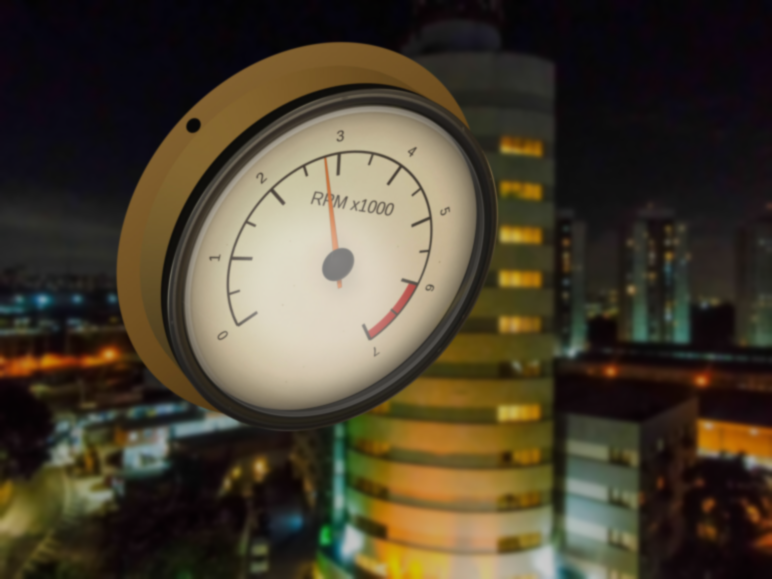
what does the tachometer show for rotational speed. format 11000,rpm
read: 2750,rpm
